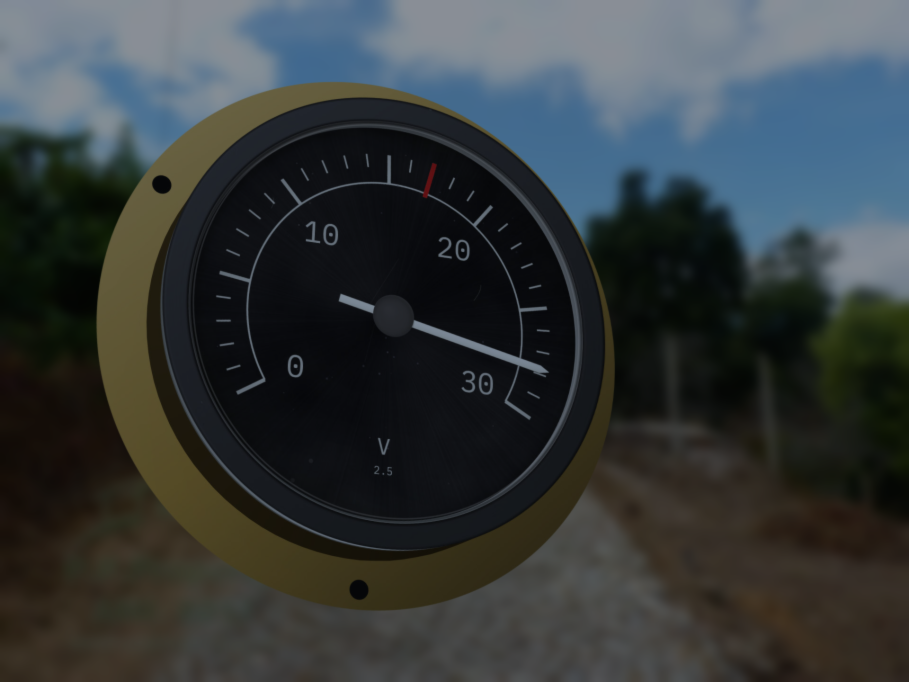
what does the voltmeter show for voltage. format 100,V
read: 28,V
